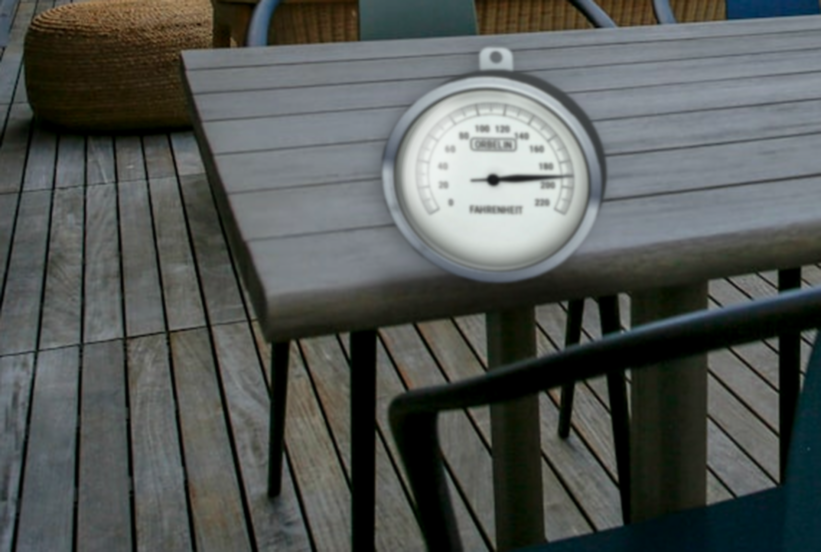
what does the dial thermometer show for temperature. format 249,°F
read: 190,°F
